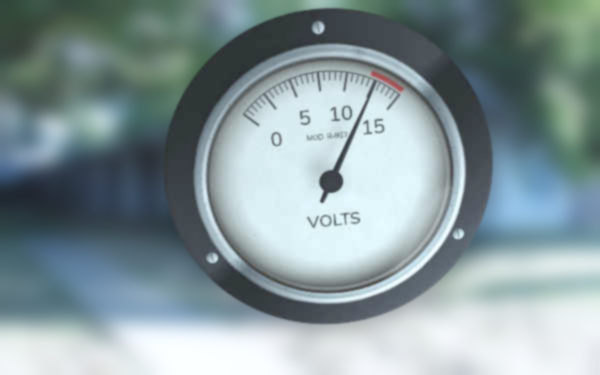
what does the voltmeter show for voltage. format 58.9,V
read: 12.5,V
